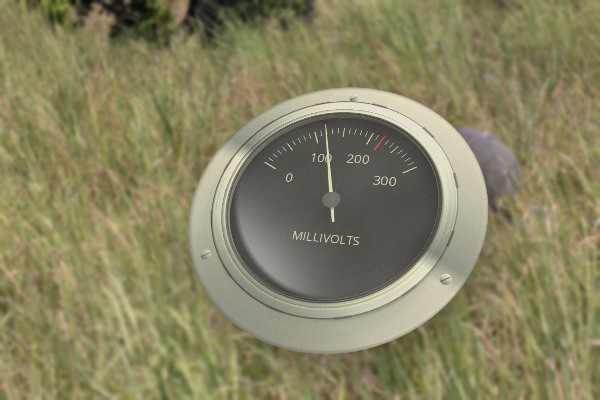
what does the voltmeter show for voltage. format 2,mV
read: 120,mV
